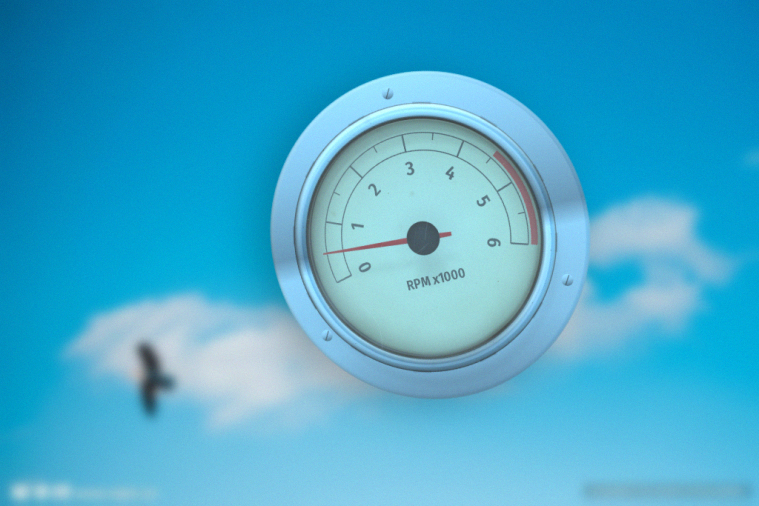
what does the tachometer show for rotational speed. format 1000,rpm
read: 500,rpm
